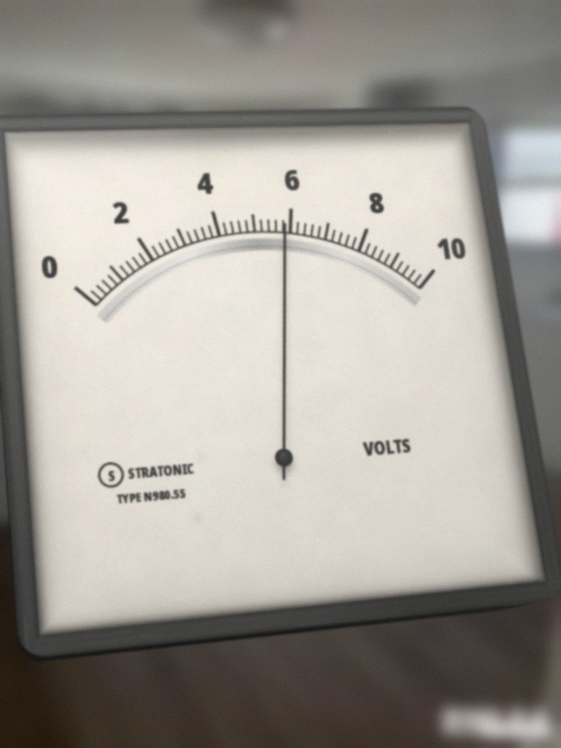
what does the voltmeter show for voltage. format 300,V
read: 5.8,V
